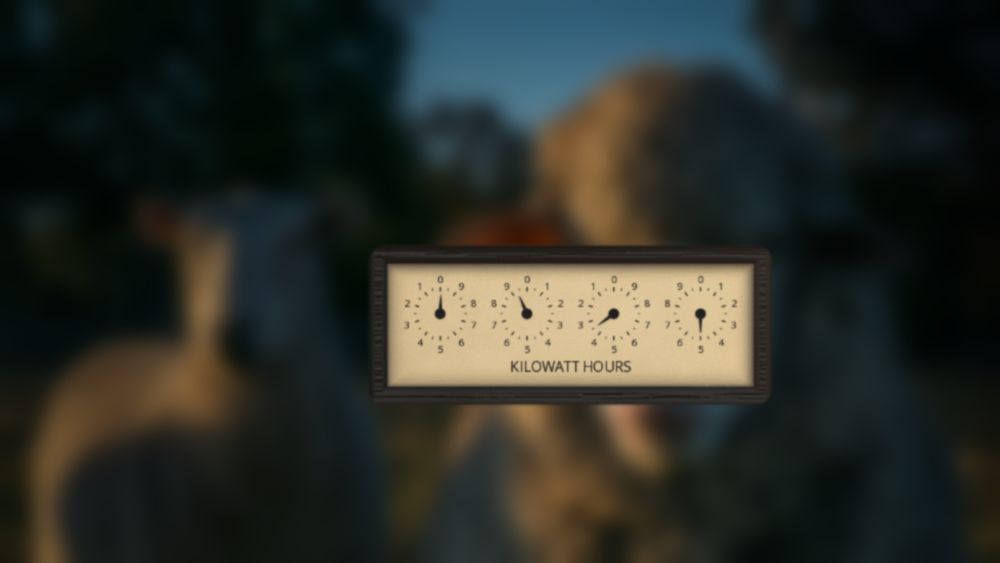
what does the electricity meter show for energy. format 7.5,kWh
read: 9935,kWh
